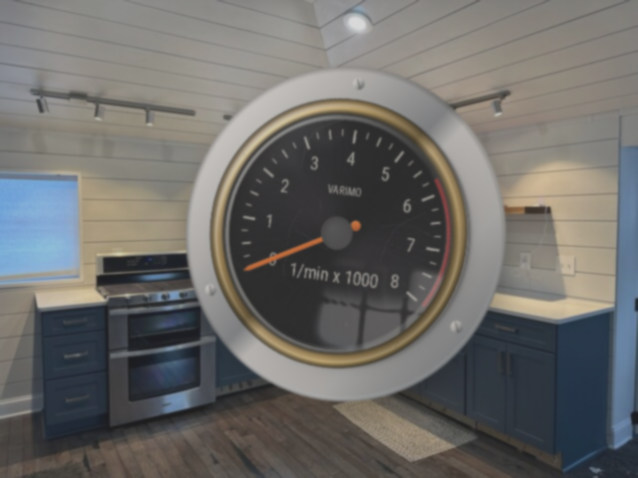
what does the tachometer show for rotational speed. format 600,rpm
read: 0,rpm
